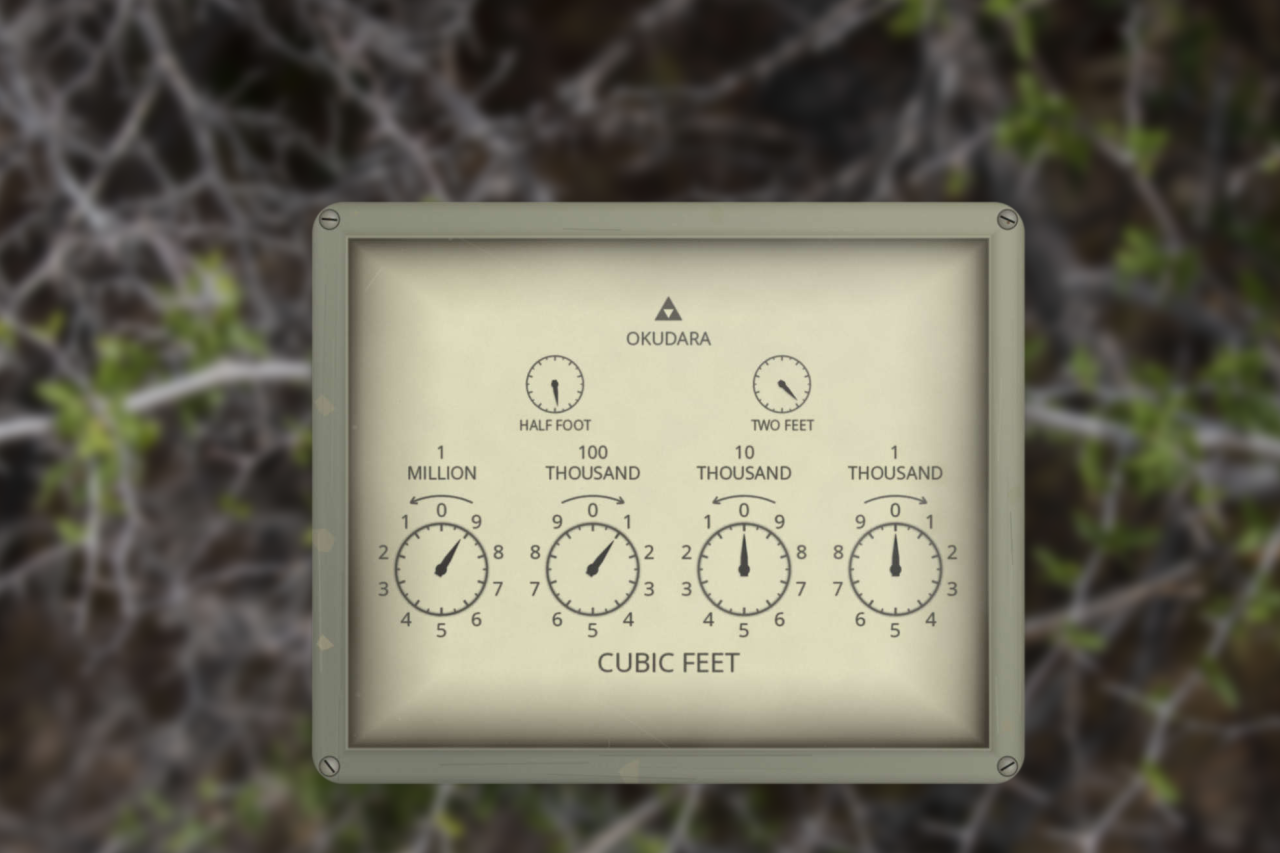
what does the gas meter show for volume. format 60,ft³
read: 910000,ft³
